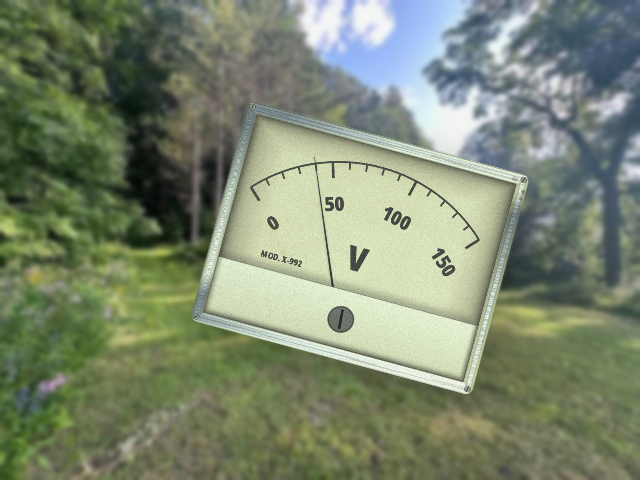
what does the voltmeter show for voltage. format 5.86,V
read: 40,V
